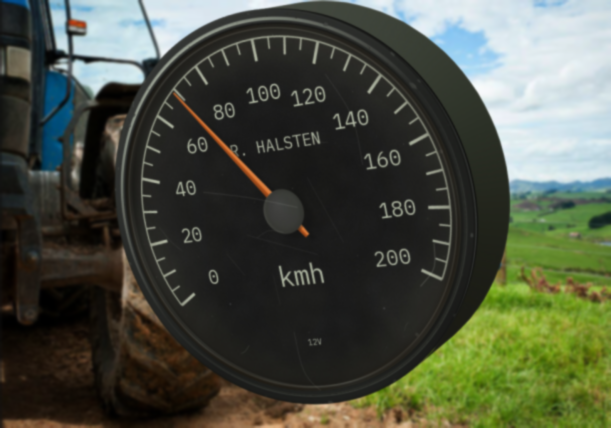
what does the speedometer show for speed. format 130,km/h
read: 70,km/h
